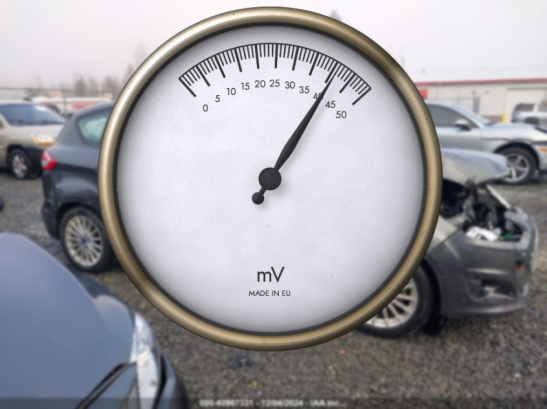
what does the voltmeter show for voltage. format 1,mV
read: 41,mV
